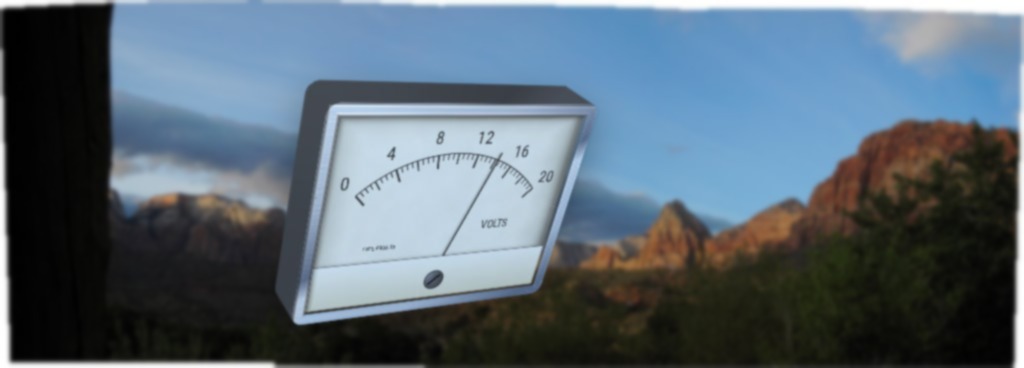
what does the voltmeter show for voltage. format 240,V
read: 14,V
